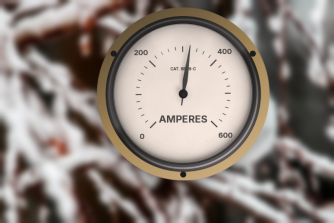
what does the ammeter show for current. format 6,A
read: 320,A
